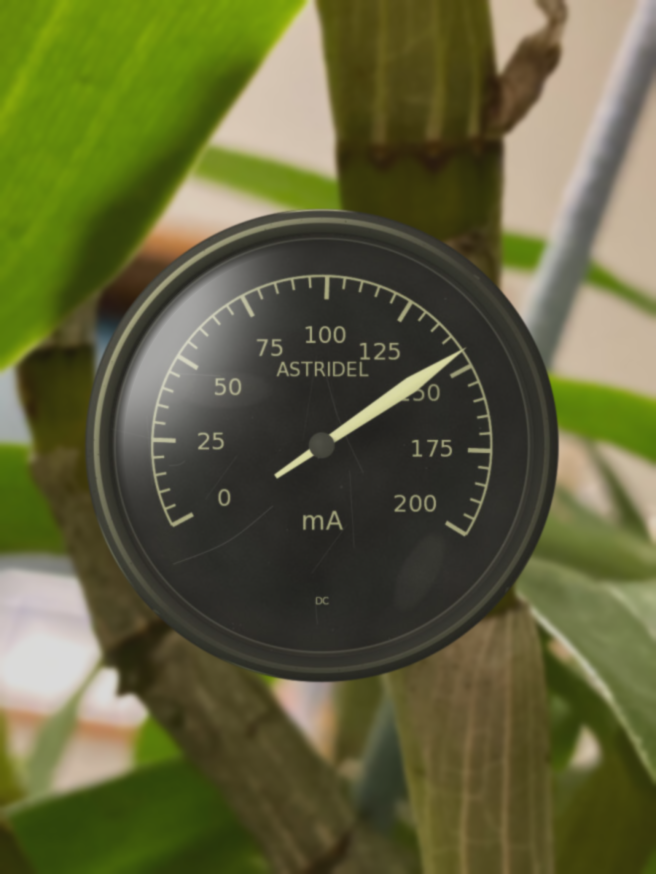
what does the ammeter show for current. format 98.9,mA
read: 145,mA
